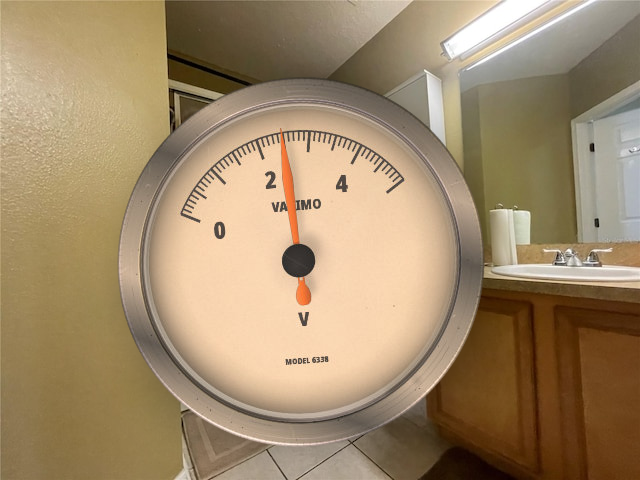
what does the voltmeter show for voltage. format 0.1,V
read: 2.5,V
